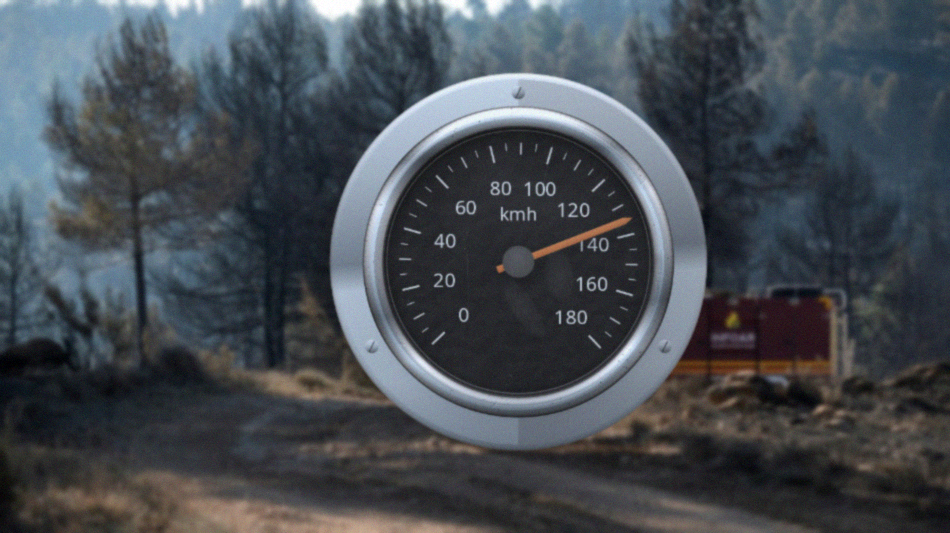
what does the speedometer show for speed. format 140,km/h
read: 135,km/h
